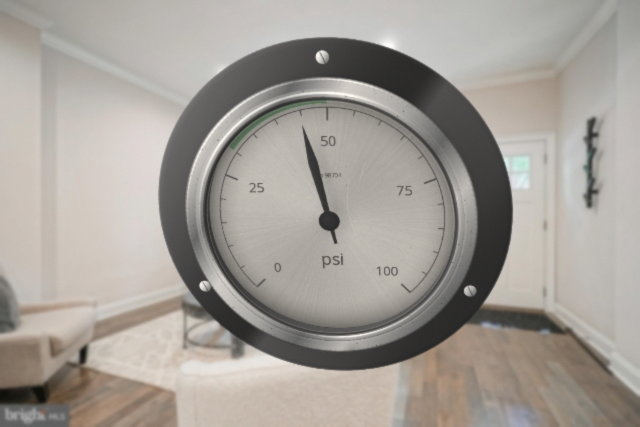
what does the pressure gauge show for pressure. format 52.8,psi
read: 45,psi
